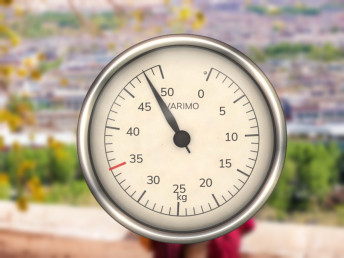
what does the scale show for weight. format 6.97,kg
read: 48,kg
